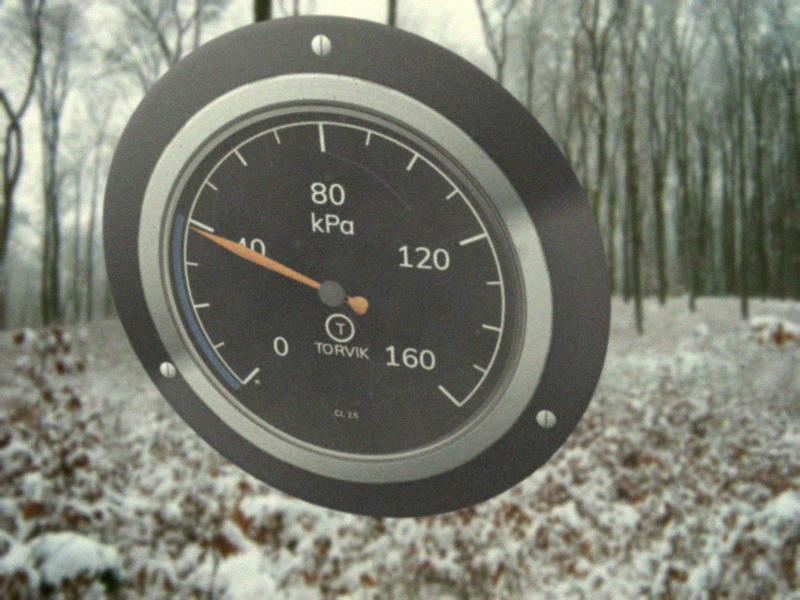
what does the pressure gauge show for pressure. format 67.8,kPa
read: 40,kPa
